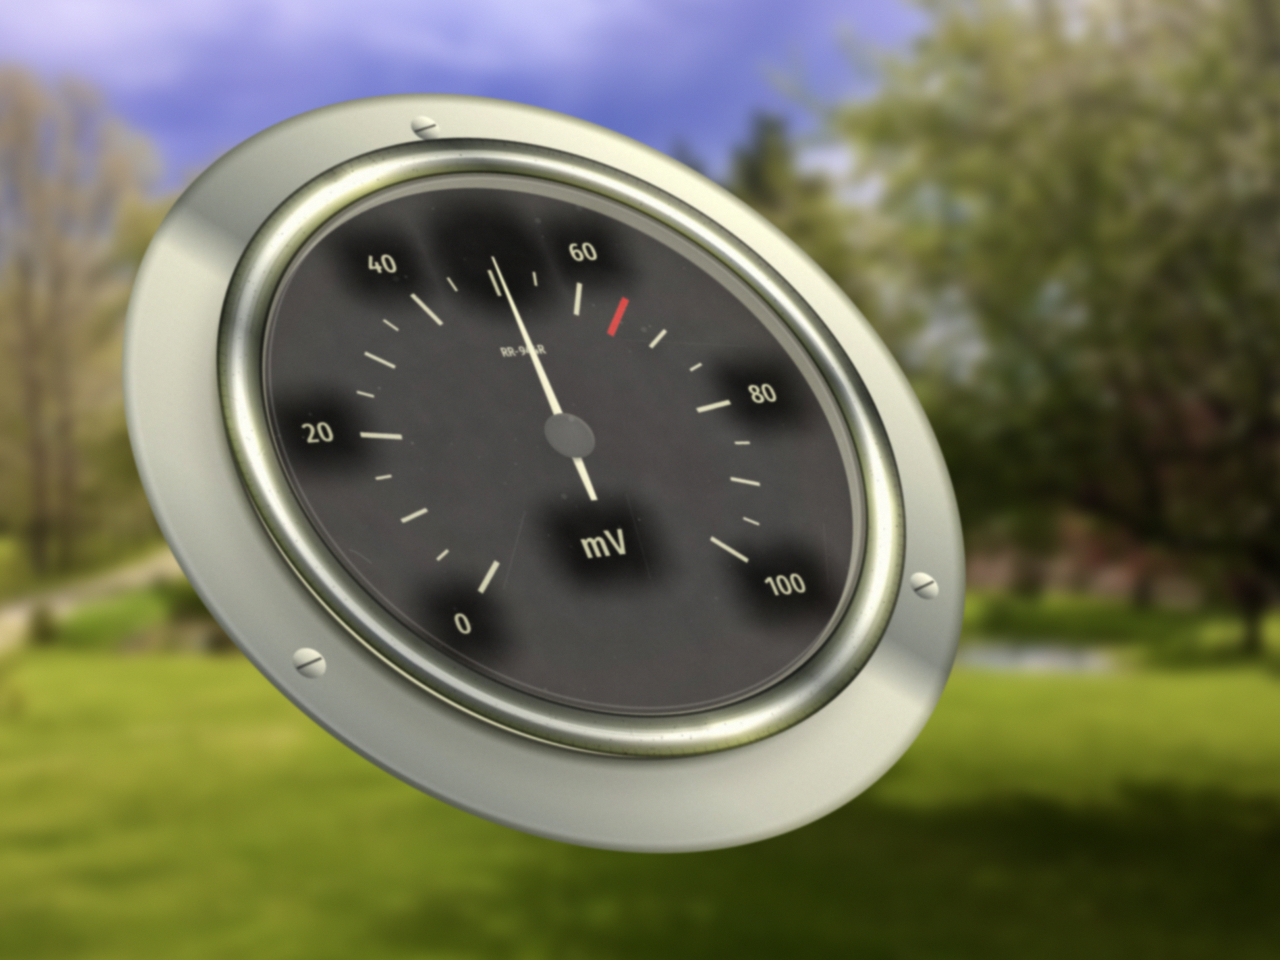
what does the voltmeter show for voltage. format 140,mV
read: 50,mV
